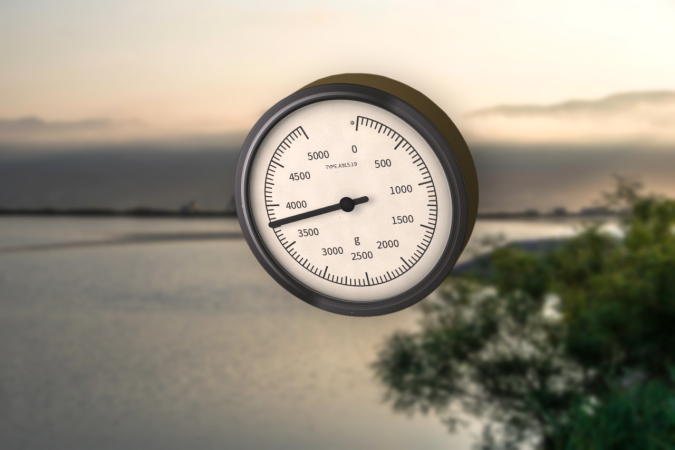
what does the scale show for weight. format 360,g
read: 3800,g
